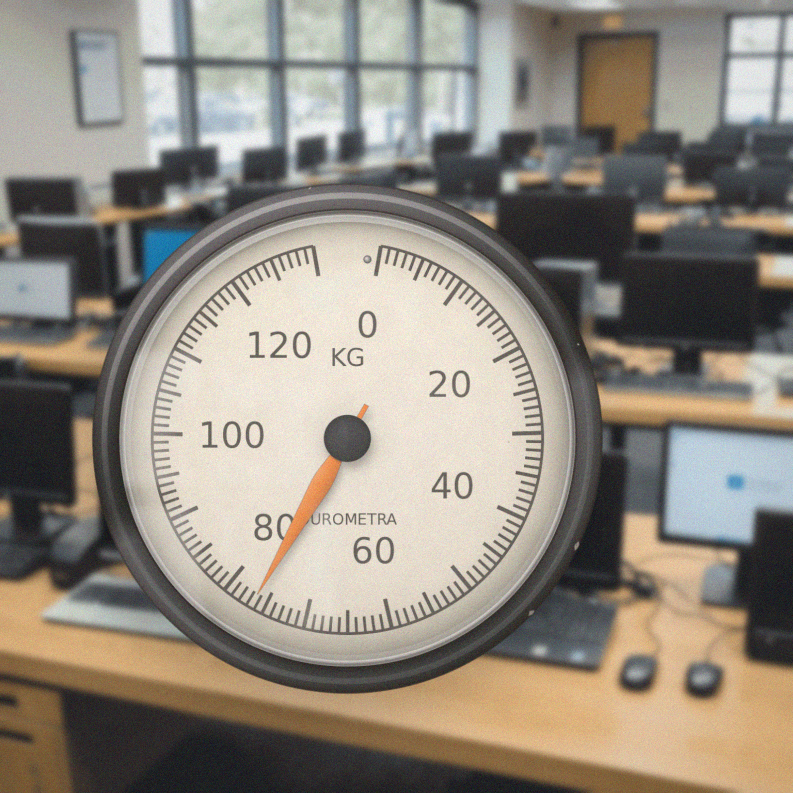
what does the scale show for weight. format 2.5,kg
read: 76.5,kg
